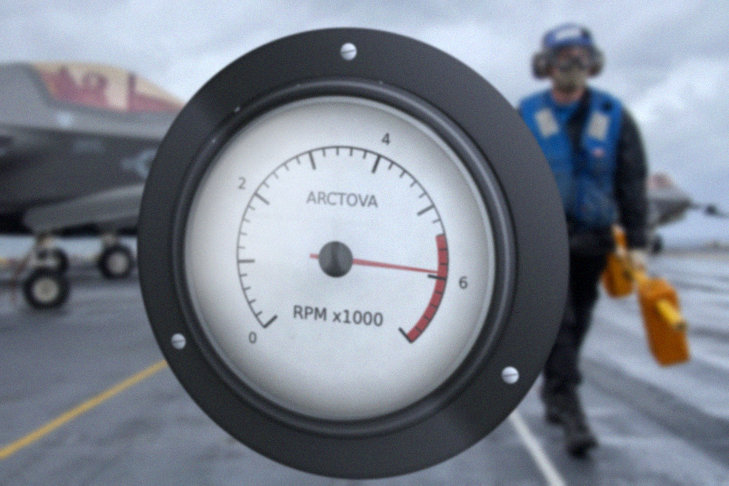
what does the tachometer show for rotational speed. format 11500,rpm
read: 5900,rpm
